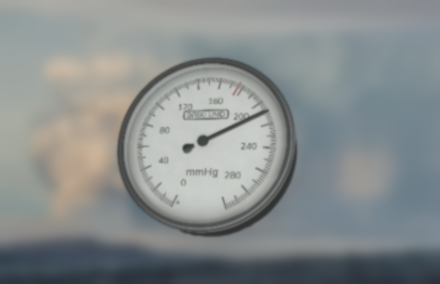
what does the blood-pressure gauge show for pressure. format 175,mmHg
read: 210,mmHg
